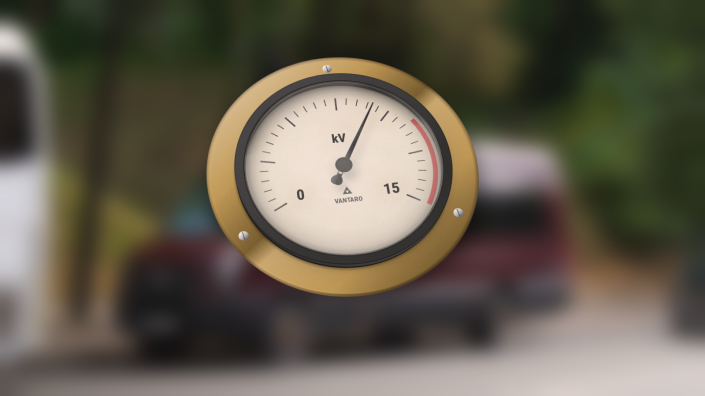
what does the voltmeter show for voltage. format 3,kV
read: 9.25,kV
